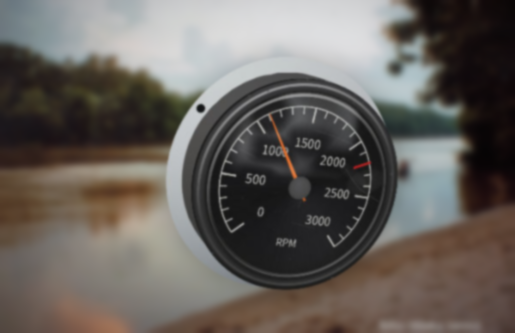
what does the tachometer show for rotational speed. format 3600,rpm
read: 1100,rpm
